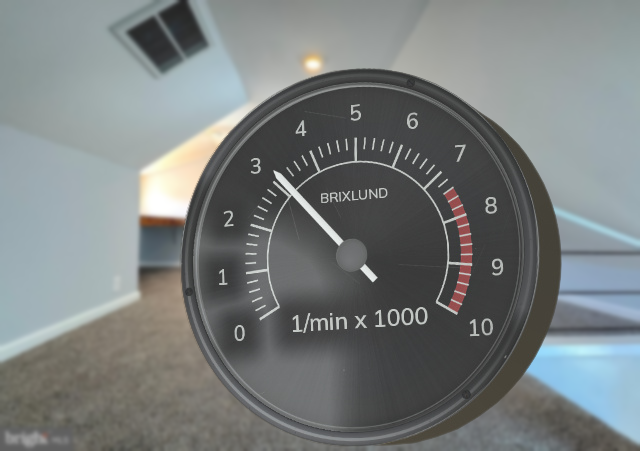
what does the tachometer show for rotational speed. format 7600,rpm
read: 3200,rpm
